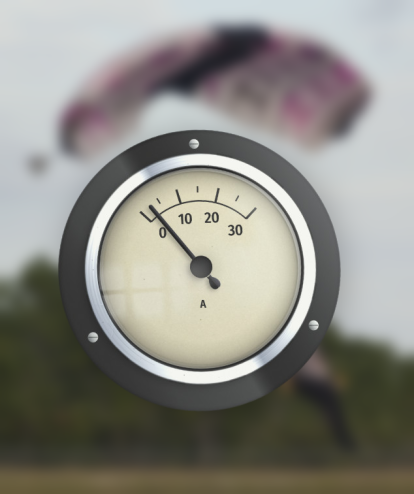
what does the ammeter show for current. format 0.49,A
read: 2.5,A
